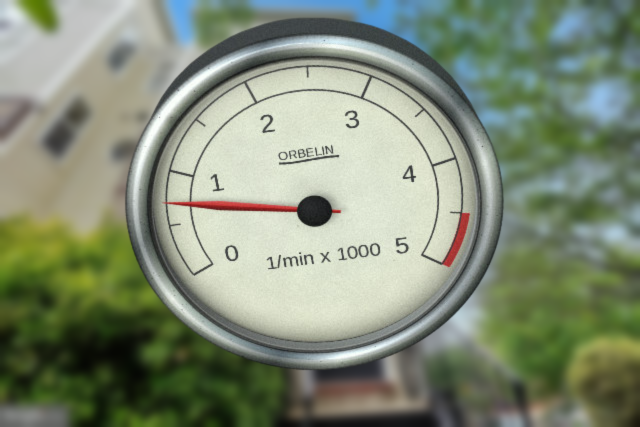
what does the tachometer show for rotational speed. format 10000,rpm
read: 750,rpm
